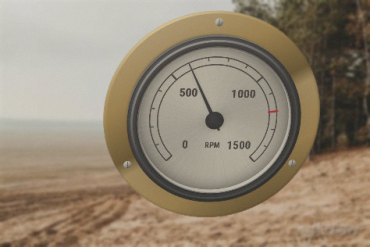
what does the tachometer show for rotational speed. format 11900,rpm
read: 600,rpm
